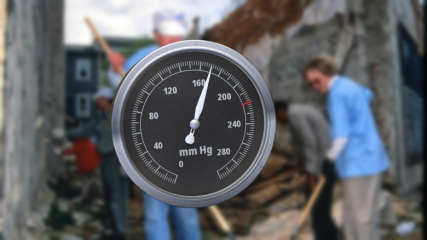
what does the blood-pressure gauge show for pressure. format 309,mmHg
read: 170,mmHg
